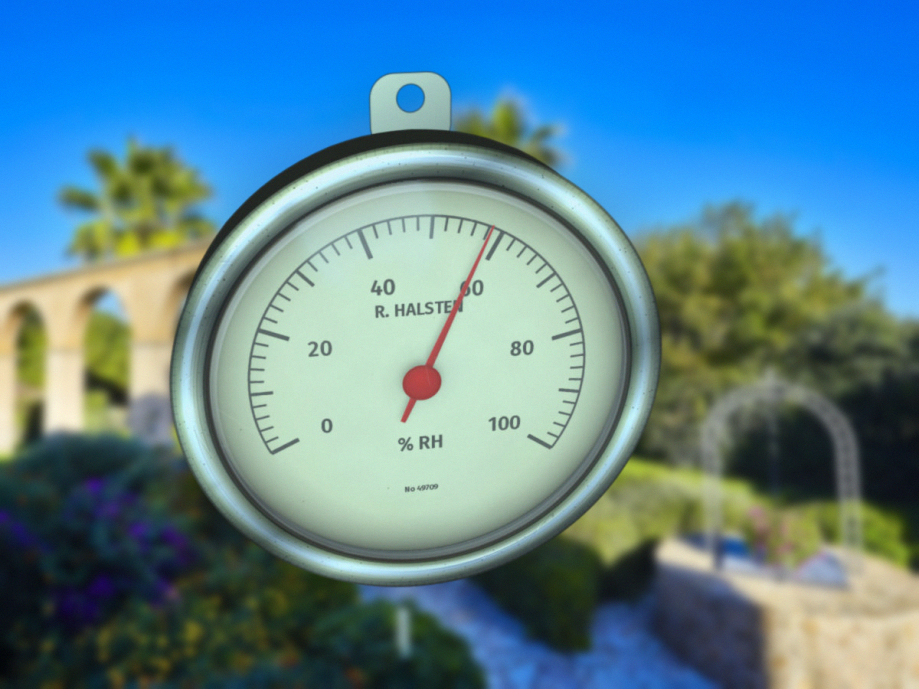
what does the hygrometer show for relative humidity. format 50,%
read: 58,%
